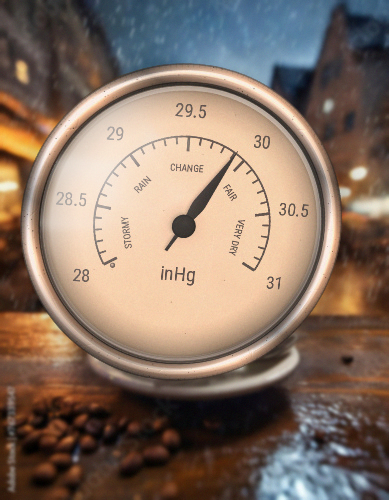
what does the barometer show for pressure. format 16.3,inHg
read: 29.9,inHg
